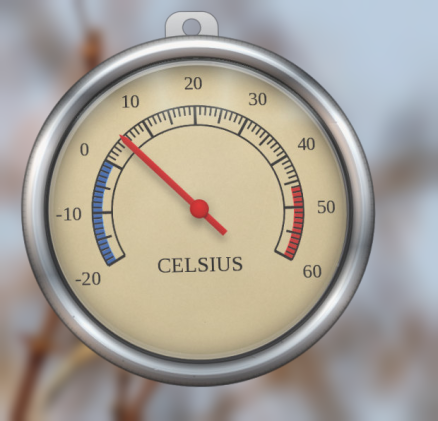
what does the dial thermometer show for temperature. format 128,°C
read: 5,°C
